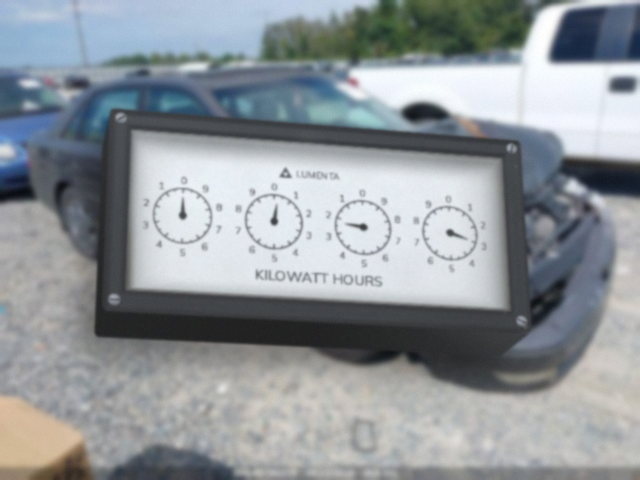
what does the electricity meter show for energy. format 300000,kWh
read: 23,kWh
